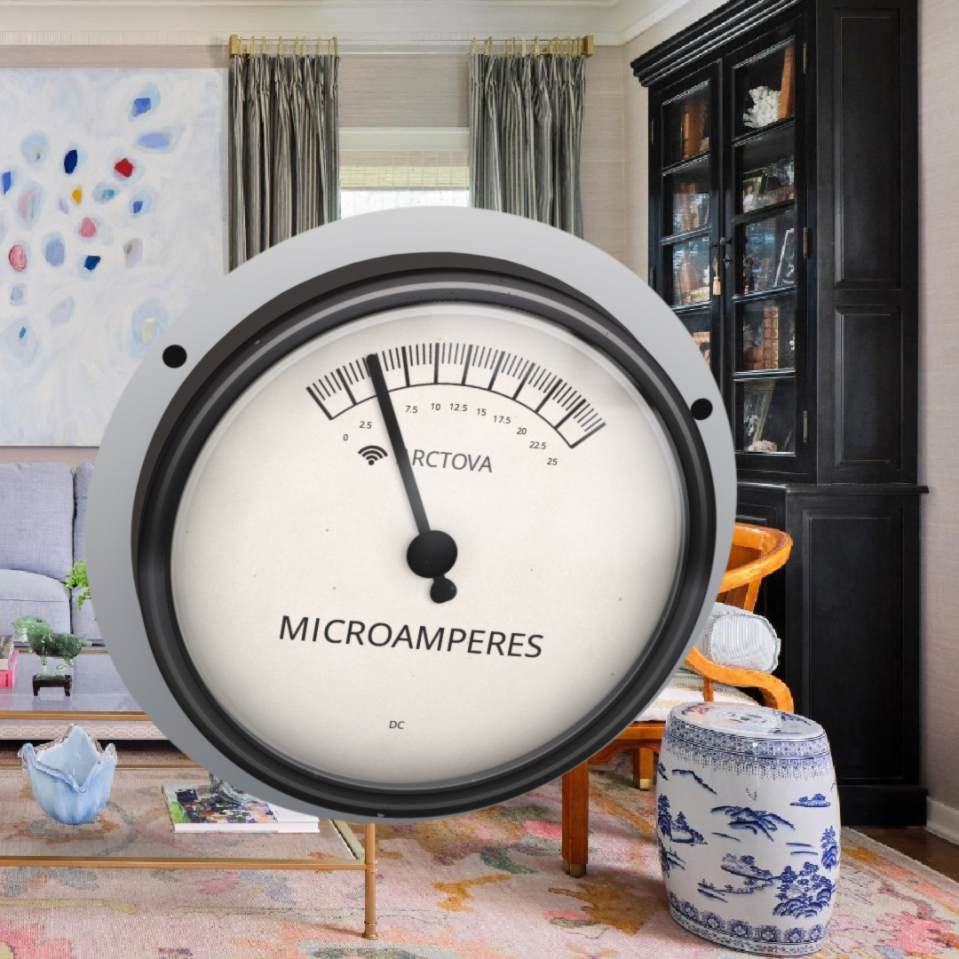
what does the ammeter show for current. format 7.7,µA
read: 5,µA
